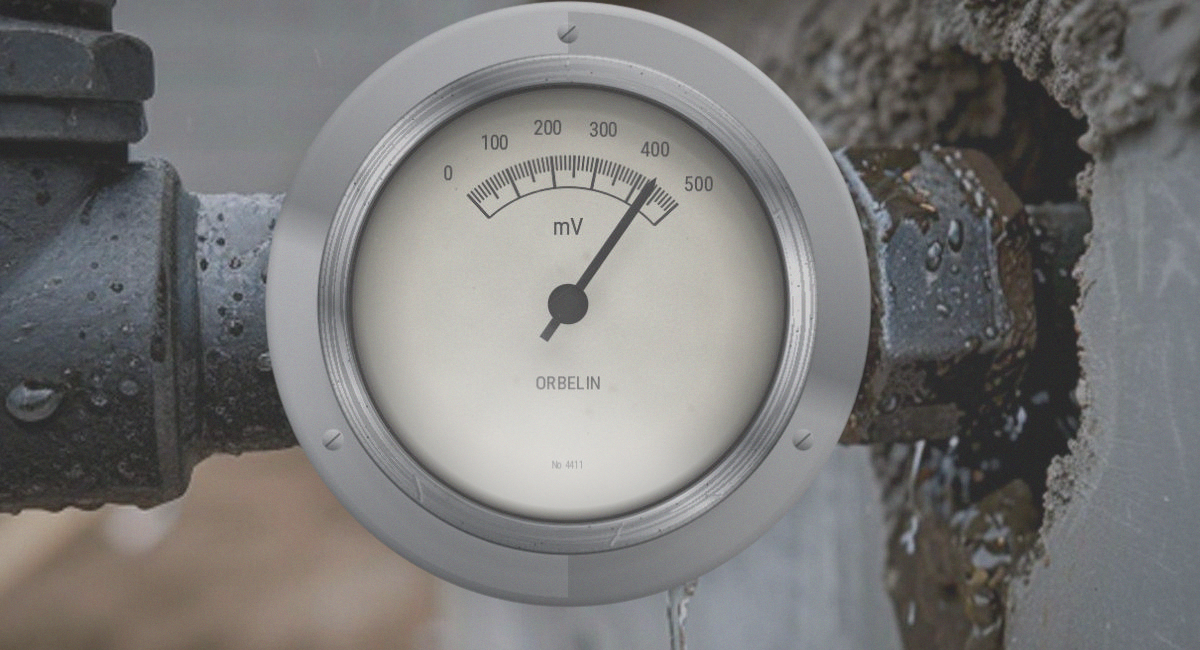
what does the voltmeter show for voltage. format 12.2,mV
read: 430,mV
